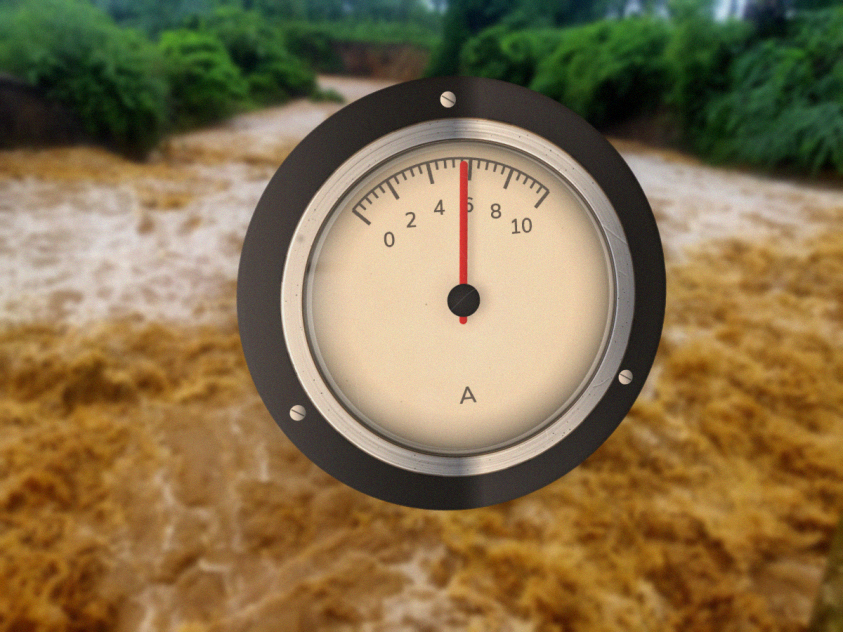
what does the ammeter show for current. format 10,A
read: 5.6,A
